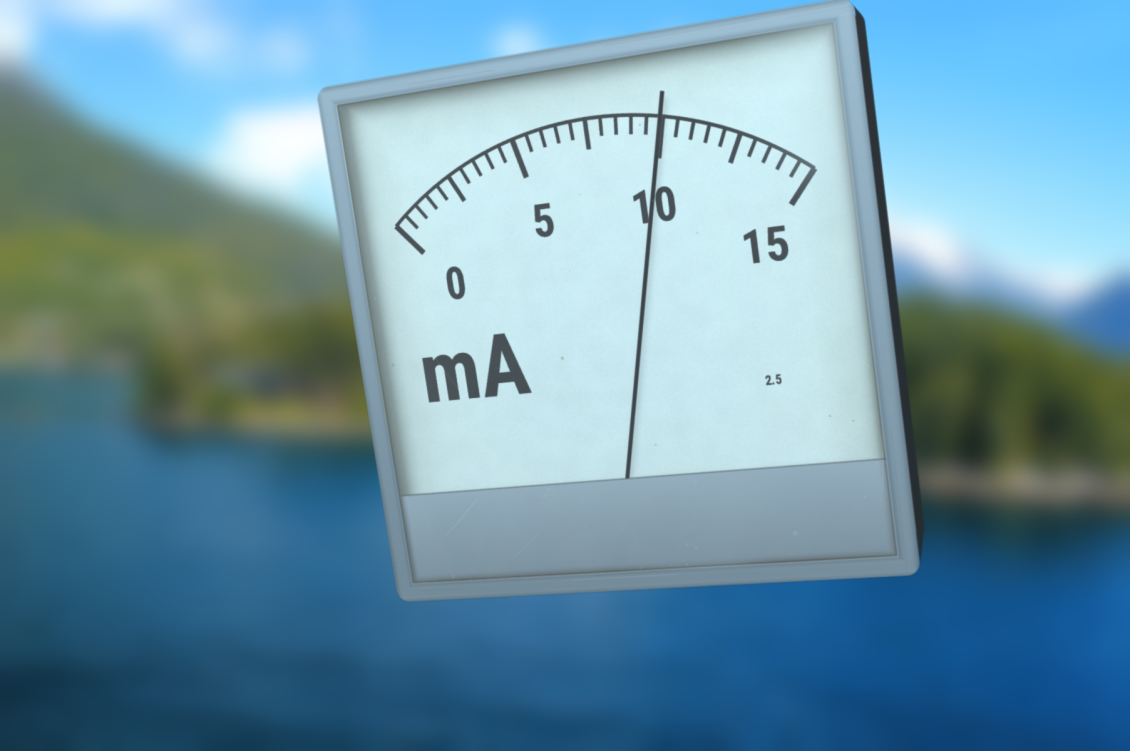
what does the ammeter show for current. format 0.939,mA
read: 10,mA
